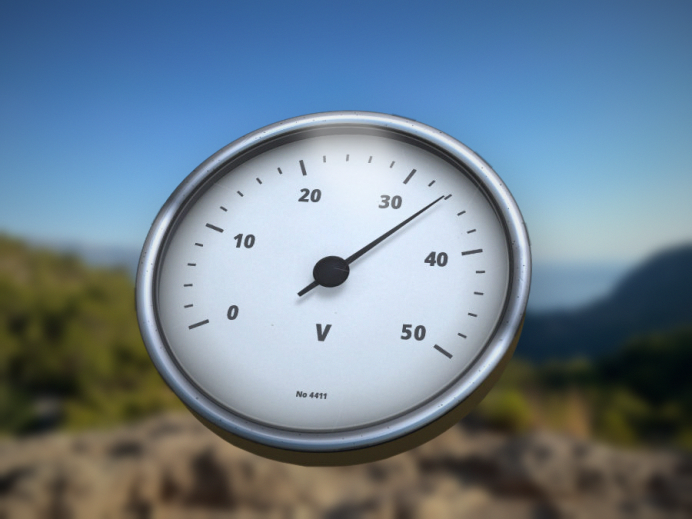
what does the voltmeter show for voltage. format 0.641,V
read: 34,V
